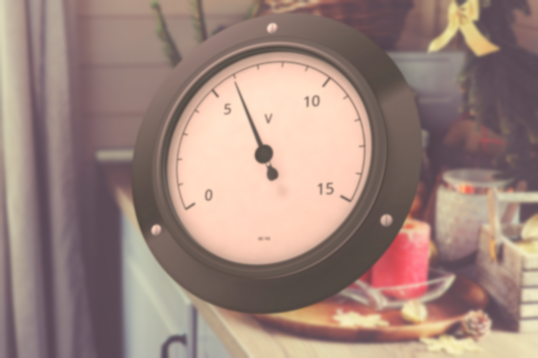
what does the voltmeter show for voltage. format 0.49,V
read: 6,V
